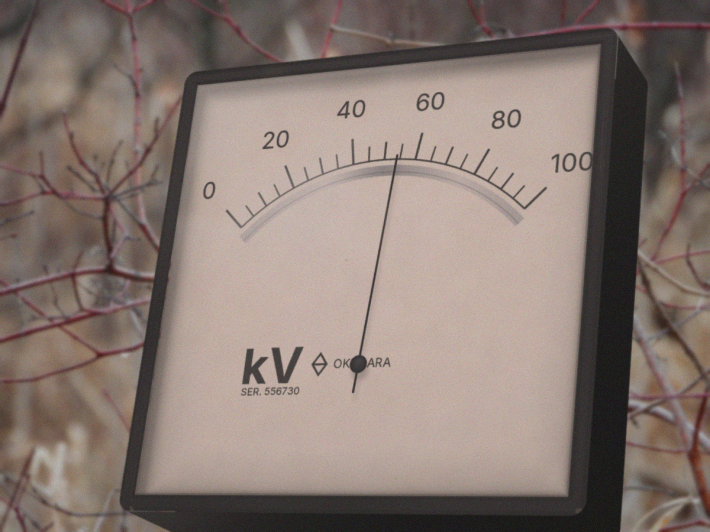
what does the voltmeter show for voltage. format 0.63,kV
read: 55,kV
